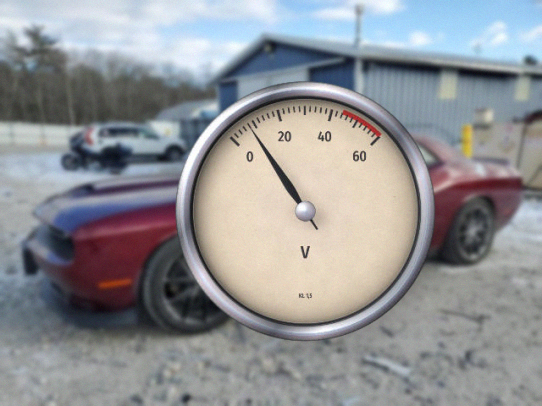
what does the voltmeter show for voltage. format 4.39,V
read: 8,V
